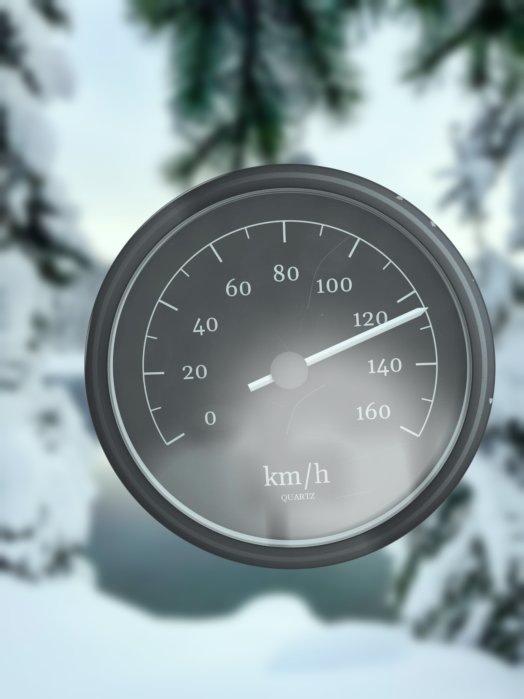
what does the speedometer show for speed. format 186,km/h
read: 125,km/h
